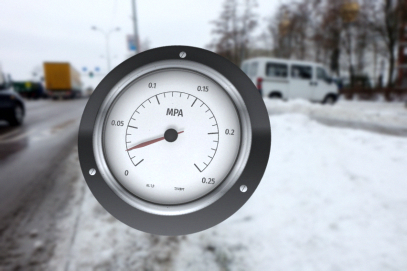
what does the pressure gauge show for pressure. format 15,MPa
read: 0.02,MPa
